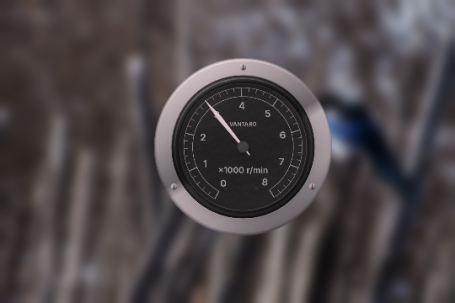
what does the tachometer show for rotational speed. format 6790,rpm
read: 3000,rpm
